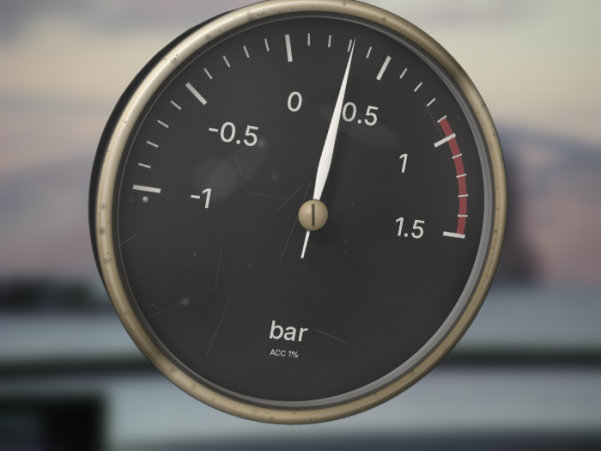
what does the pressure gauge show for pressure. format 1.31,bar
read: 0.3,bar
